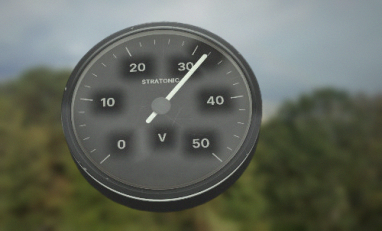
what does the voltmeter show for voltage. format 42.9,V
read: 32,V
